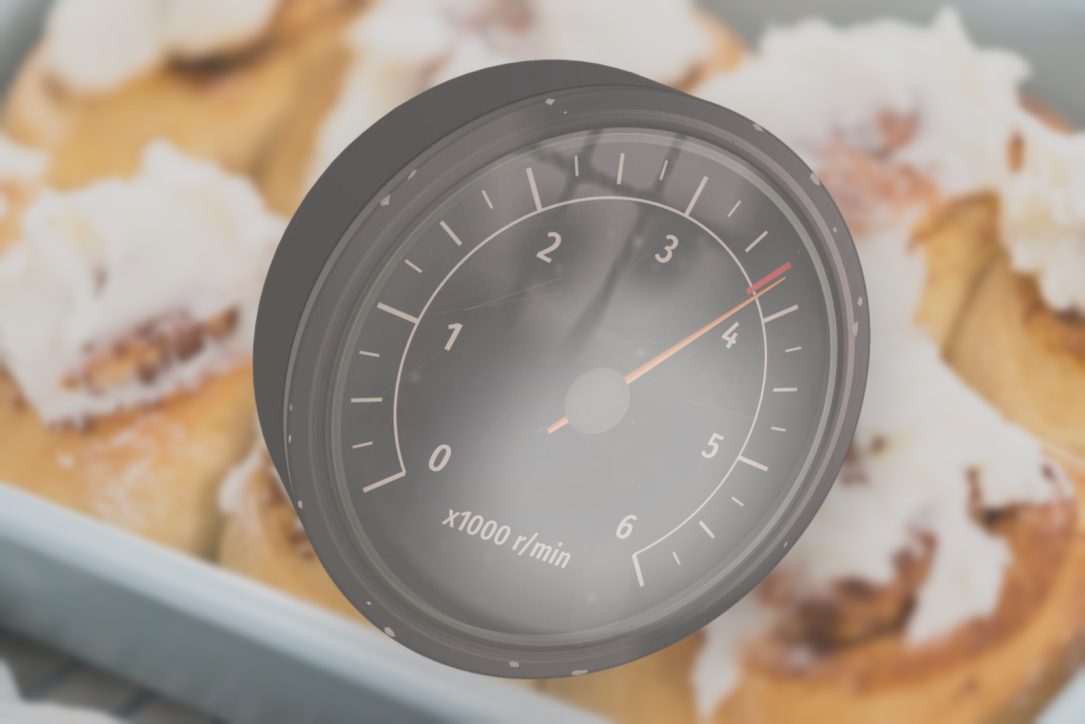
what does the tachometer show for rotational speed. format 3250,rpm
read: 3750,rpm
